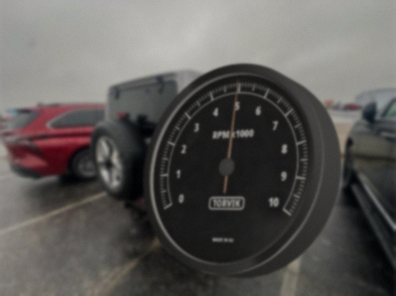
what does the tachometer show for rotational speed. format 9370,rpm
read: 5000,rpm
